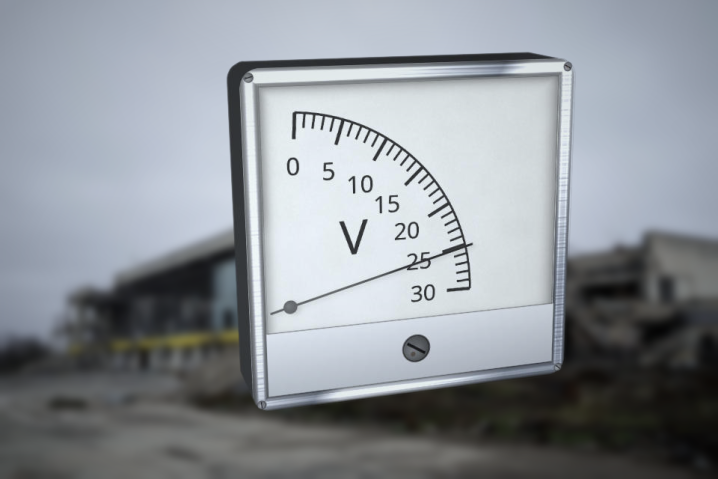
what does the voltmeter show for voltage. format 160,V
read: 25,V
